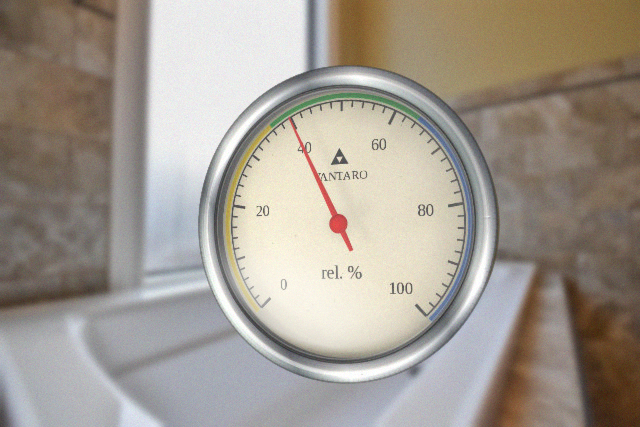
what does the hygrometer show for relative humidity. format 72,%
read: 40,%
